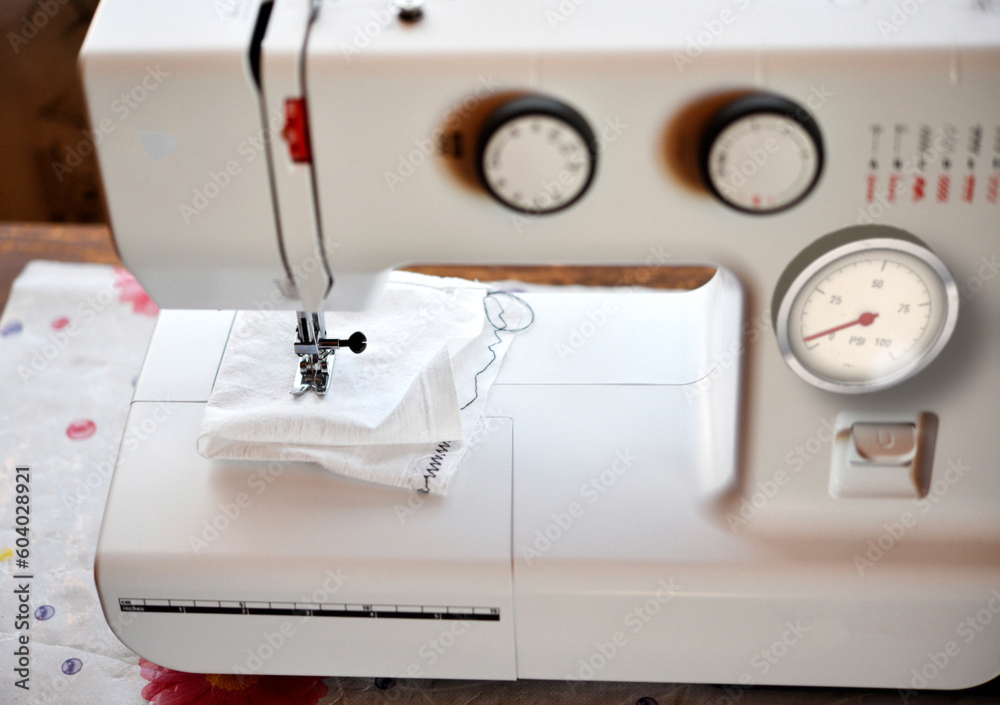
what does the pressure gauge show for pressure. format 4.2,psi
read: 5,psi
